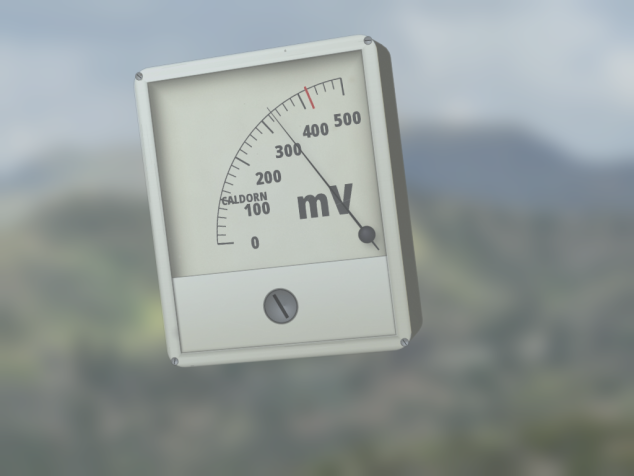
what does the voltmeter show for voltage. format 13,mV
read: 330,mV
